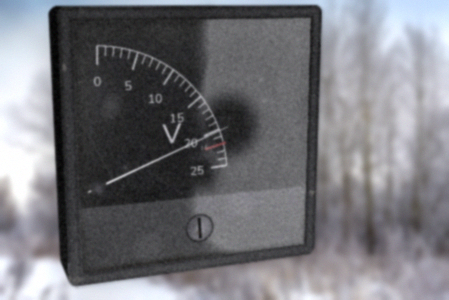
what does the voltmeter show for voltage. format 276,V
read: 20,V
